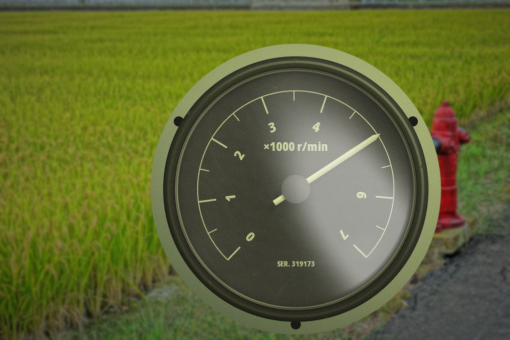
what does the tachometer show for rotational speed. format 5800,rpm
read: 5000,rpm
